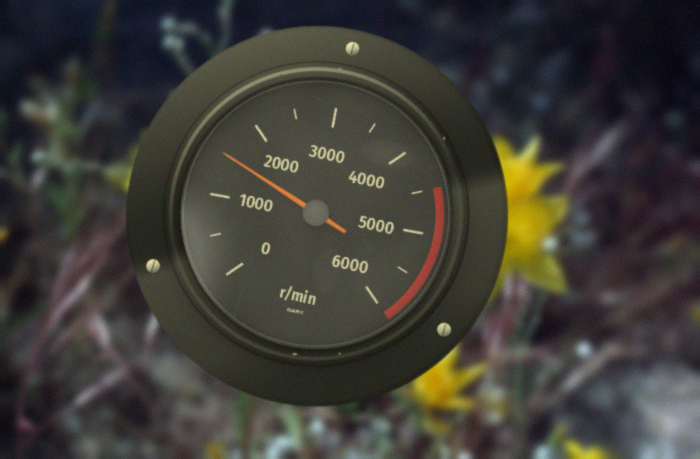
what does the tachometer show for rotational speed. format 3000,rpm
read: 1500,rpm
